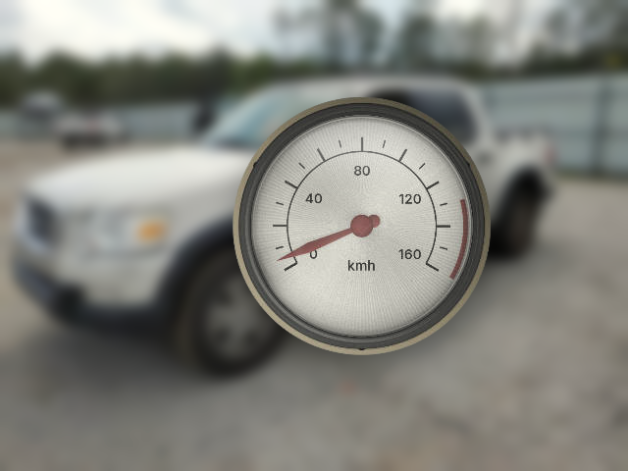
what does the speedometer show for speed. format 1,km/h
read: 5,km/h
